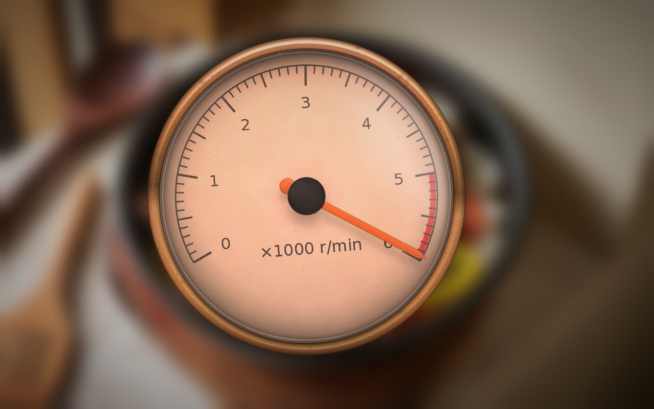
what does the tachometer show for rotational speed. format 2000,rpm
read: 5950,rpm
